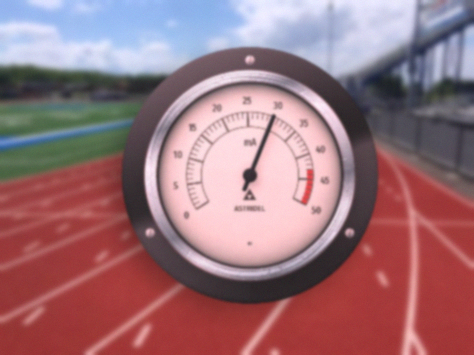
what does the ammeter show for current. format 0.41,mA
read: 30,mA
